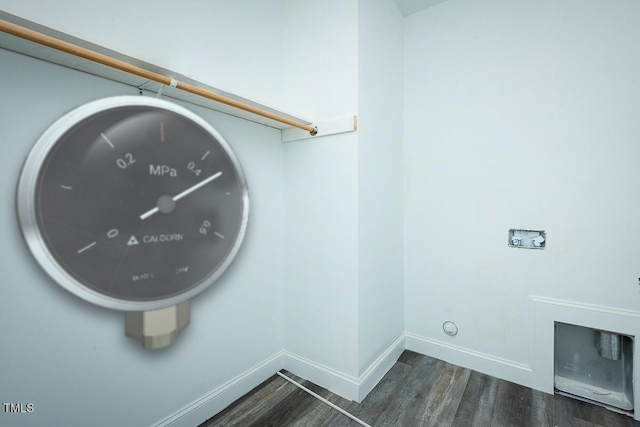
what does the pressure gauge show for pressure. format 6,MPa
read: 0.45,MPa
